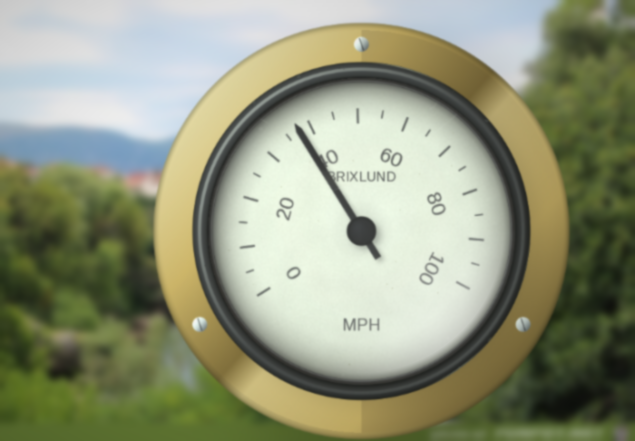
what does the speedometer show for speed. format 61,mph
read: 37.5,mph
